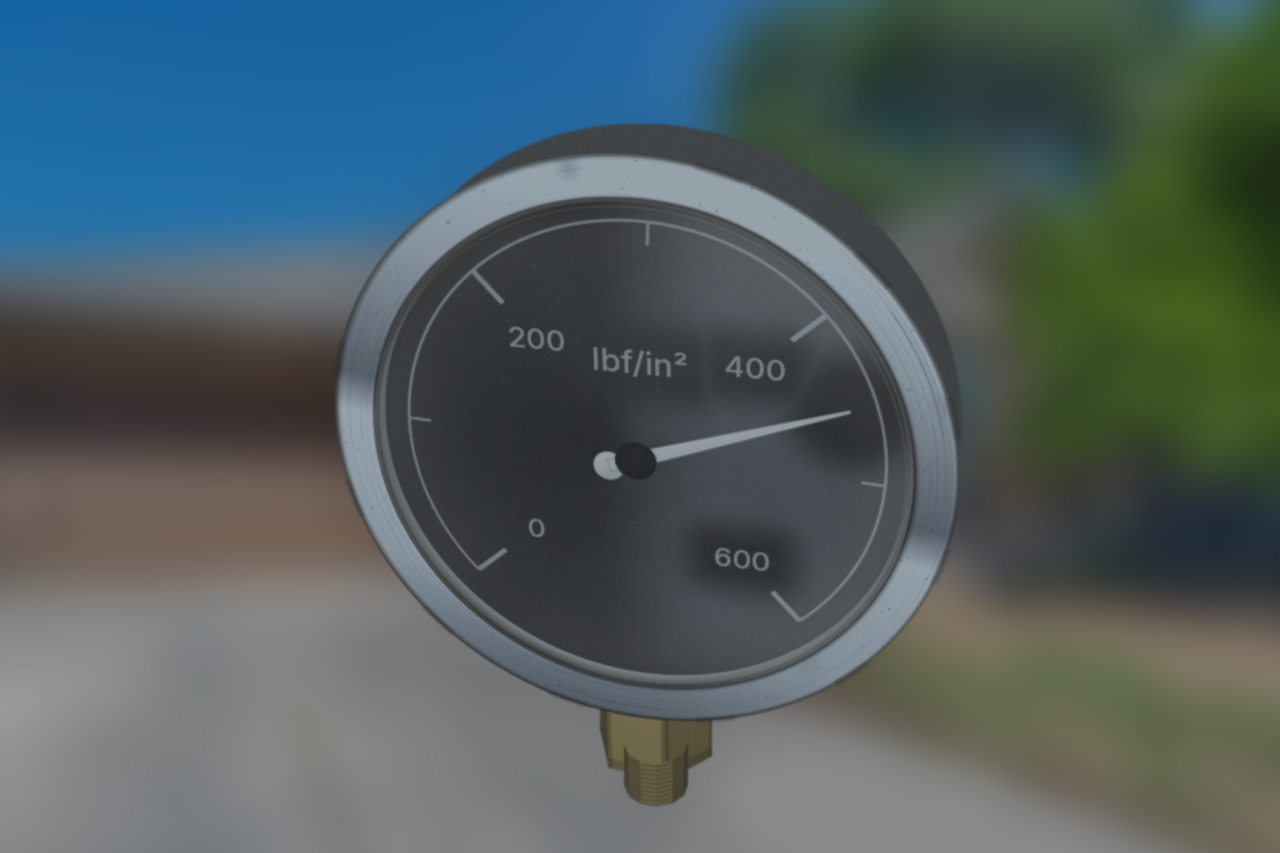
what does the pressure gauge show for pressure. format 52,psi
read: 450,psi
